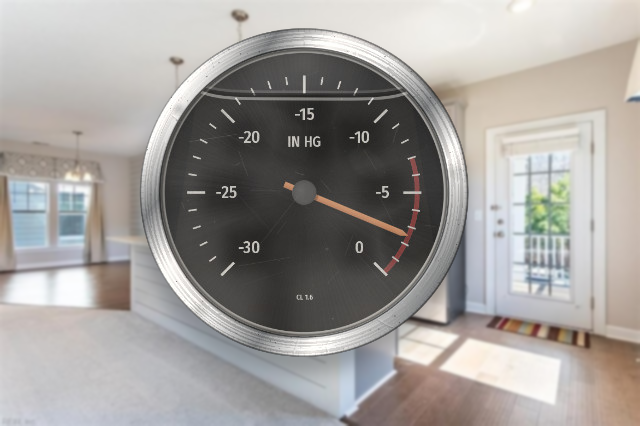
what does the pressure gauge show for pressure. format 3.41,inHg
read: -2.5,inHg
